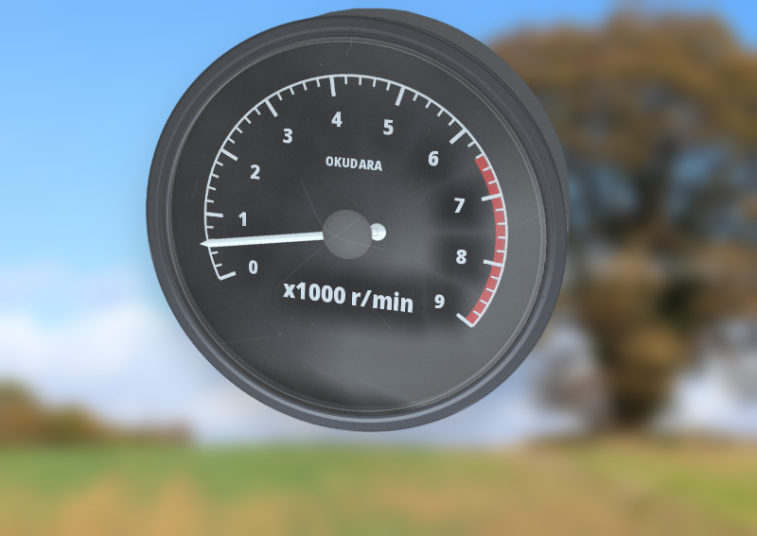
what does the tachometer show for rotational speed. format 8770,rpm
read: 600,rpm
